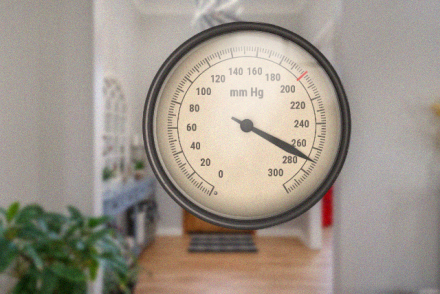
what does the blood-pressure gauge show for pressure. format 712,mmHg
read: 270,mmHg
